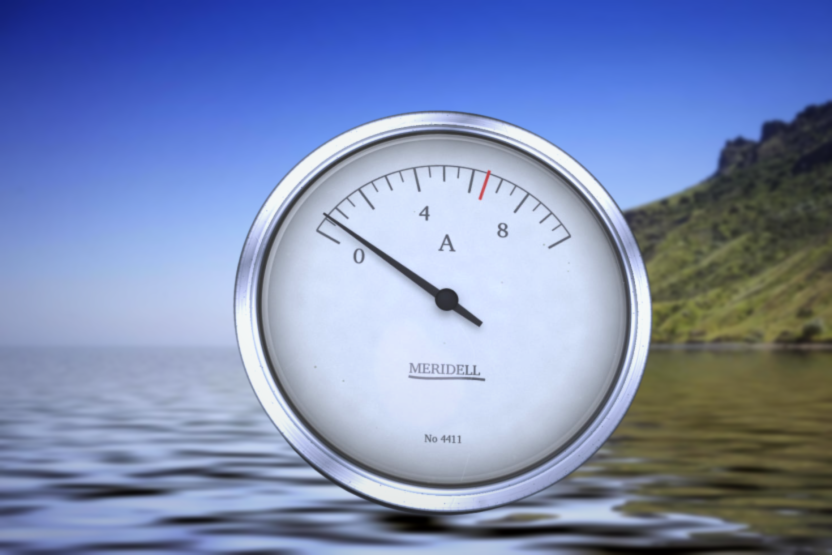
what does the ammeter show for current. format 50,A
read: 0.5,A
